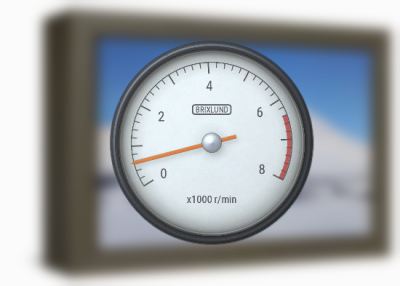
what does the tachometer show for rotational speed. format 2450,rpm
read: 600,rpm
